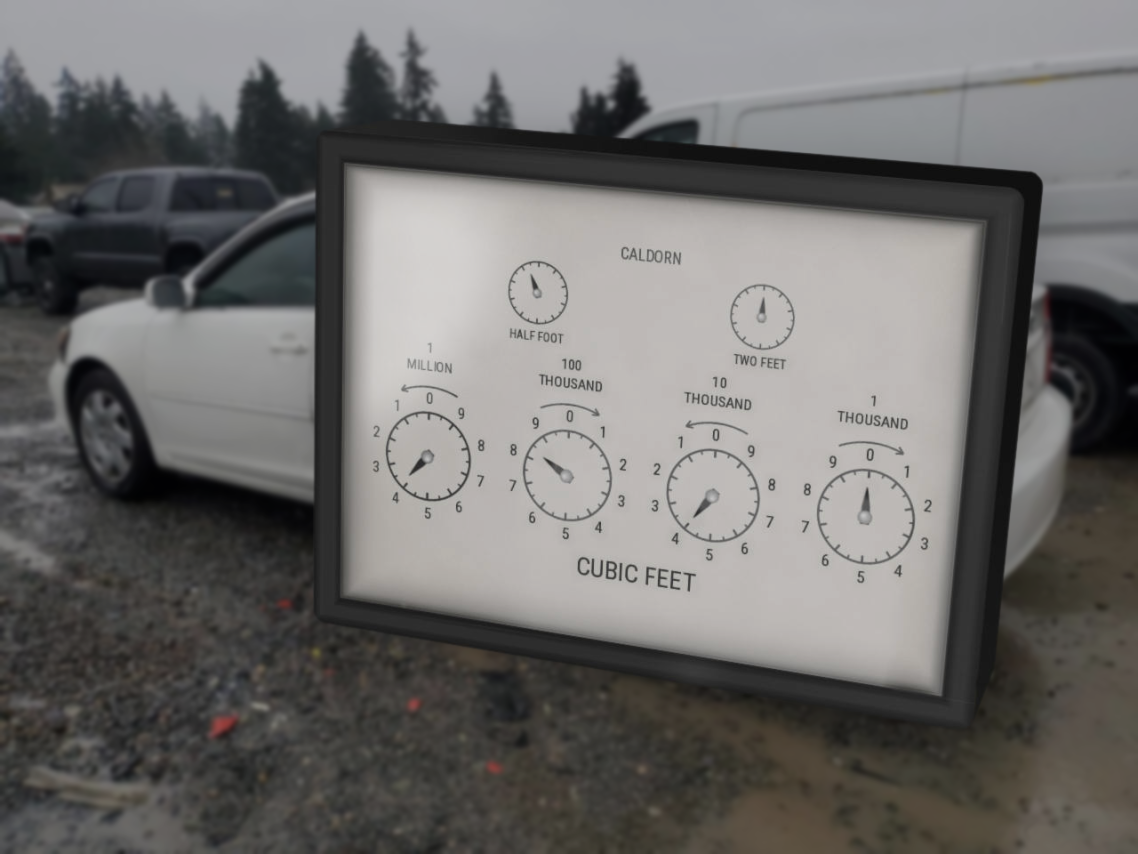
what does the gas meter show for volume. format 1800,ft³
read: 384000,ft³
